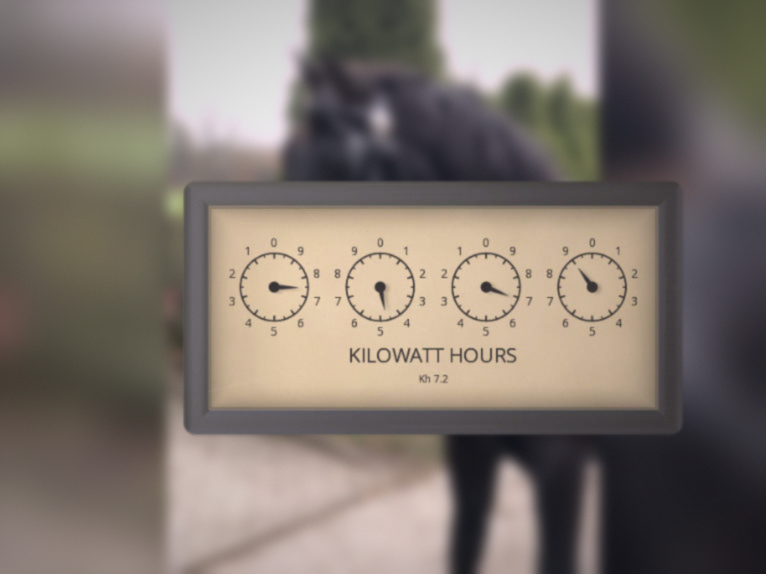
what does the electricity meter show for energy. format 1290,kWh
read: 7469,kWh
